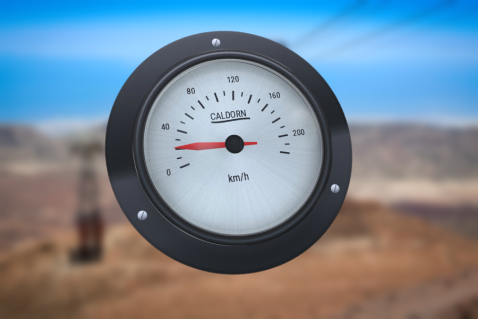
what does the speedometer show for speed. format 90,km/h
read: 20,km/h
